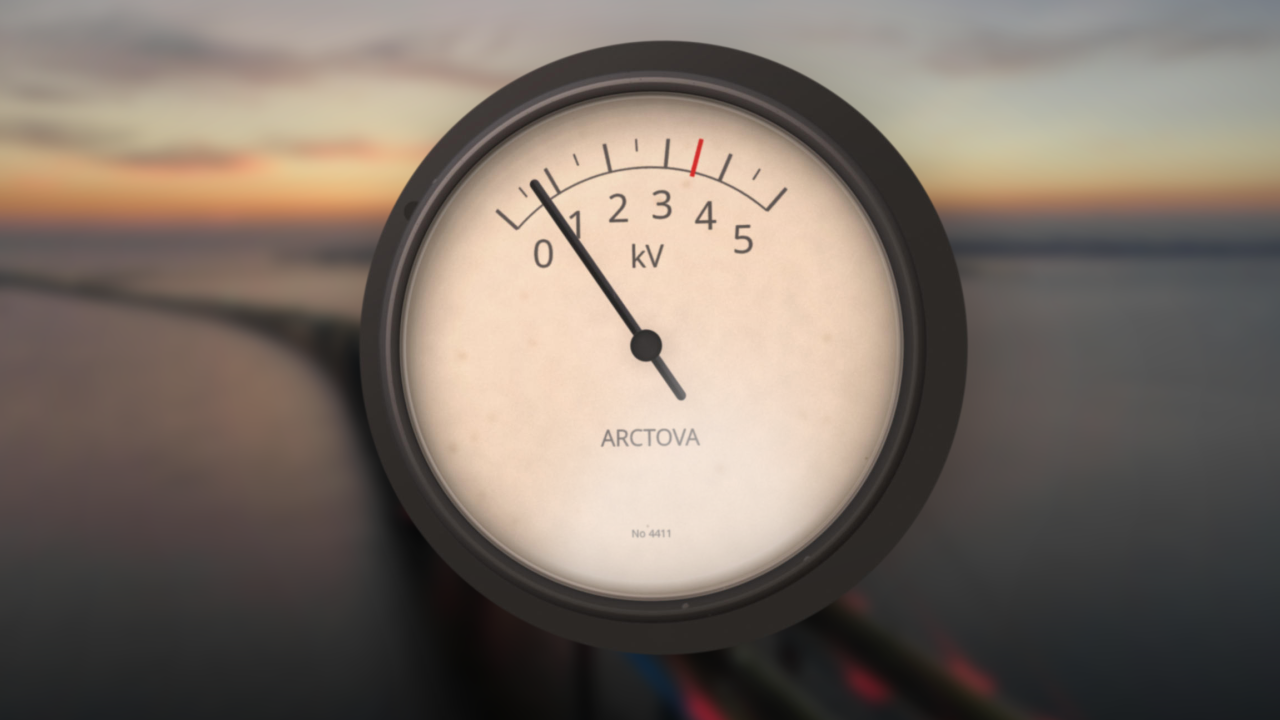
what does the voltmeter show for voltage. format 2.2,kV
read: 0.75,kV
